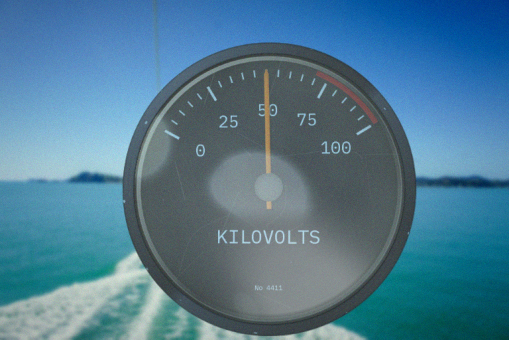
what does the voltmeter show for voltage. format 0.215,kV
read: 50,kV
